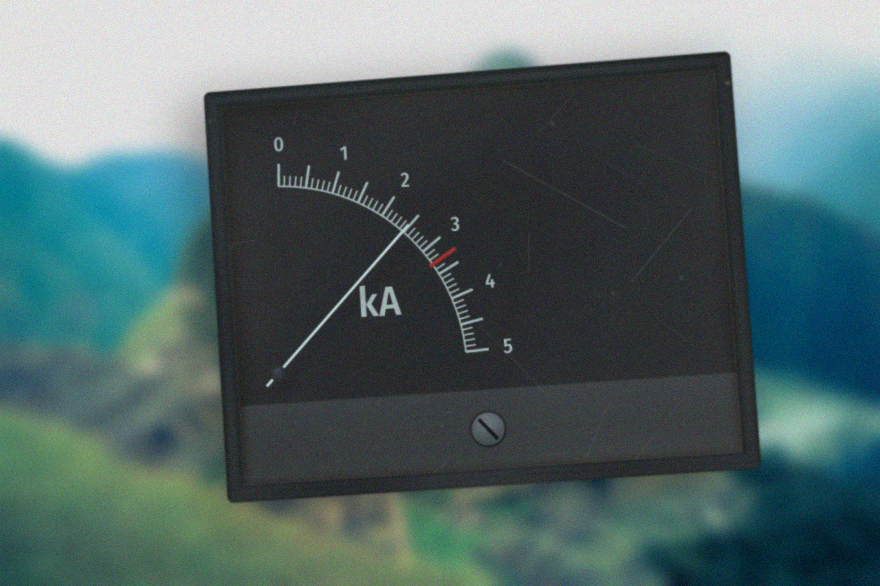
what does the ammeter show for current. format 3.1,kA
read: 2.5,kA
